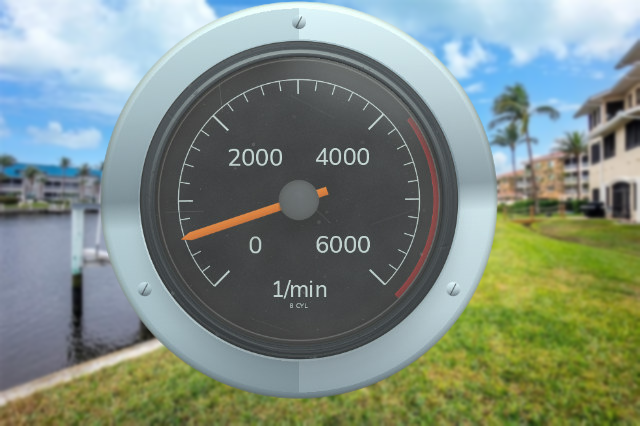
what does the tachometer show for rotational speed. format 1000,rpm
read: 600,rpm
